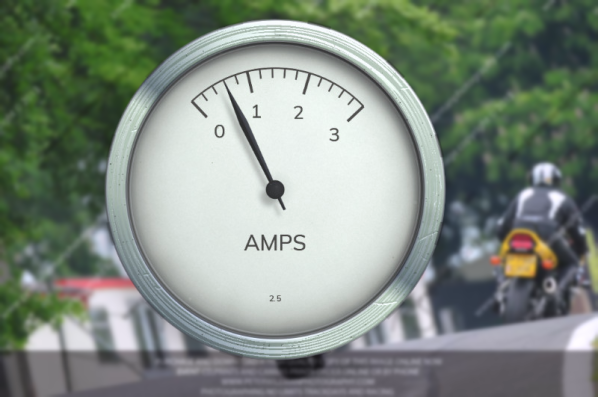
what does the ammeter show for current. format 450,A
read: 0.6,A
